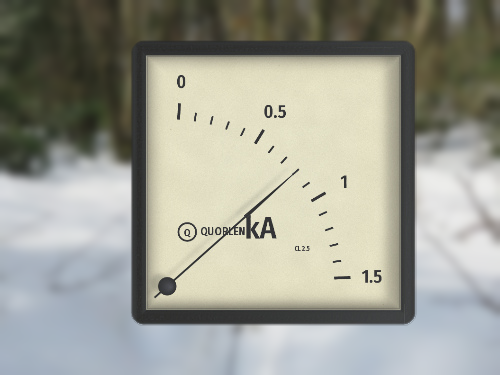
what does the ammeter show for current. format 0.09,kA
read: 0.8,kA
